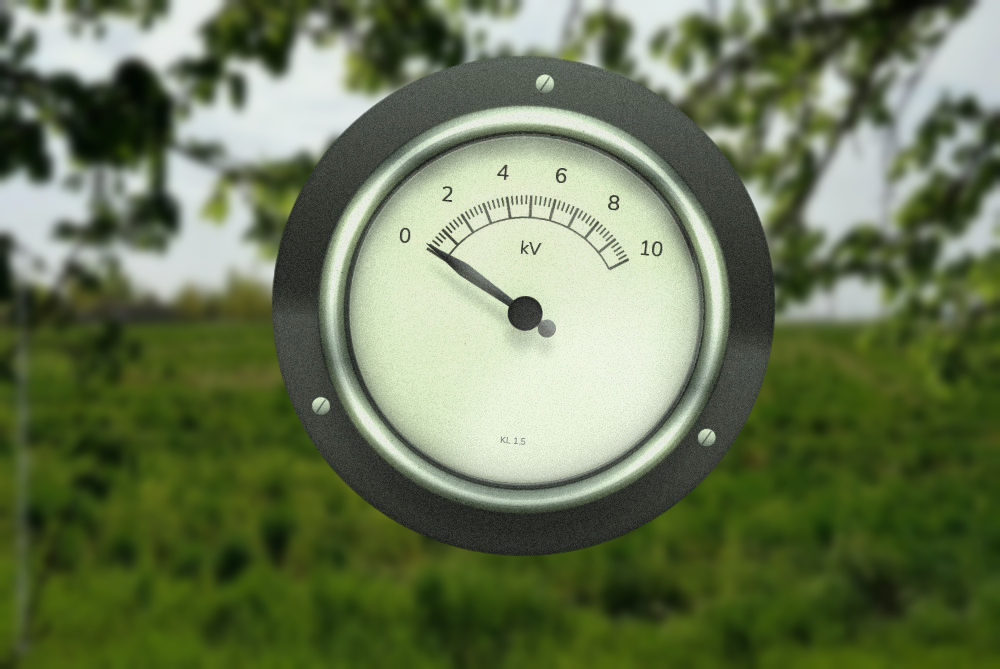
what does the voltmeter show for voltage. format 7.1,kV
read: 0.2,kV
